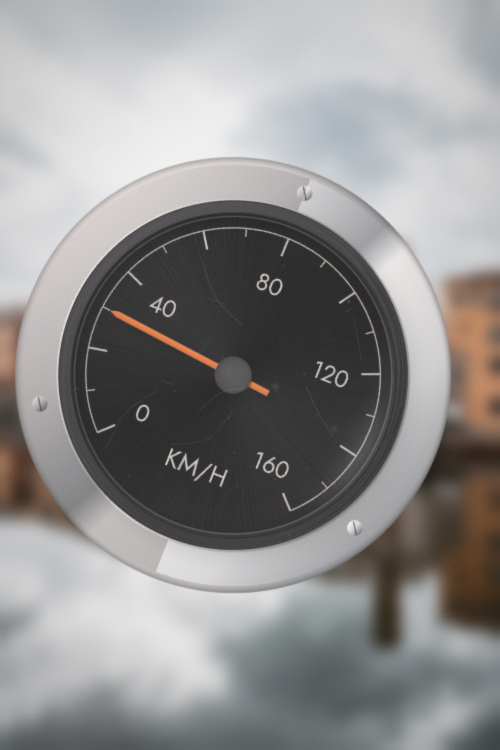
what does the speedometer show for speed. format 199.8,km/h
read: 30,km/h
